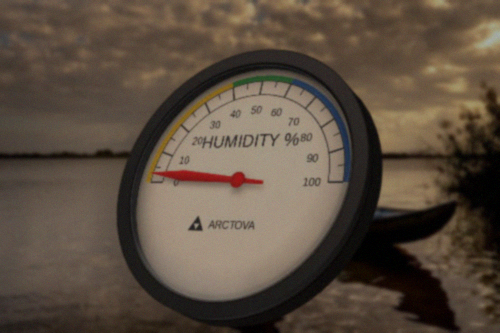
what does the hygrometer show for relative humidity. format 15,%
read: 2.5,%
